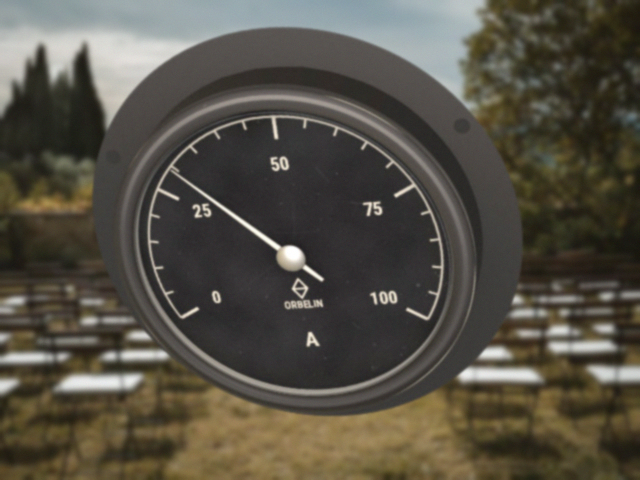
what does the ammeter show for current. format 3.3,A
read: 30,A
